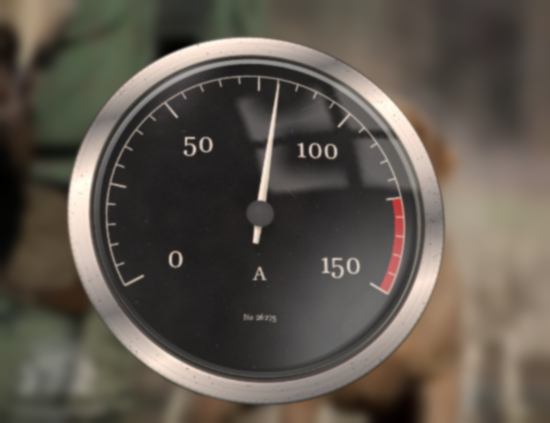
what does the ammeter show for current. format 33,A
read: 80,A
